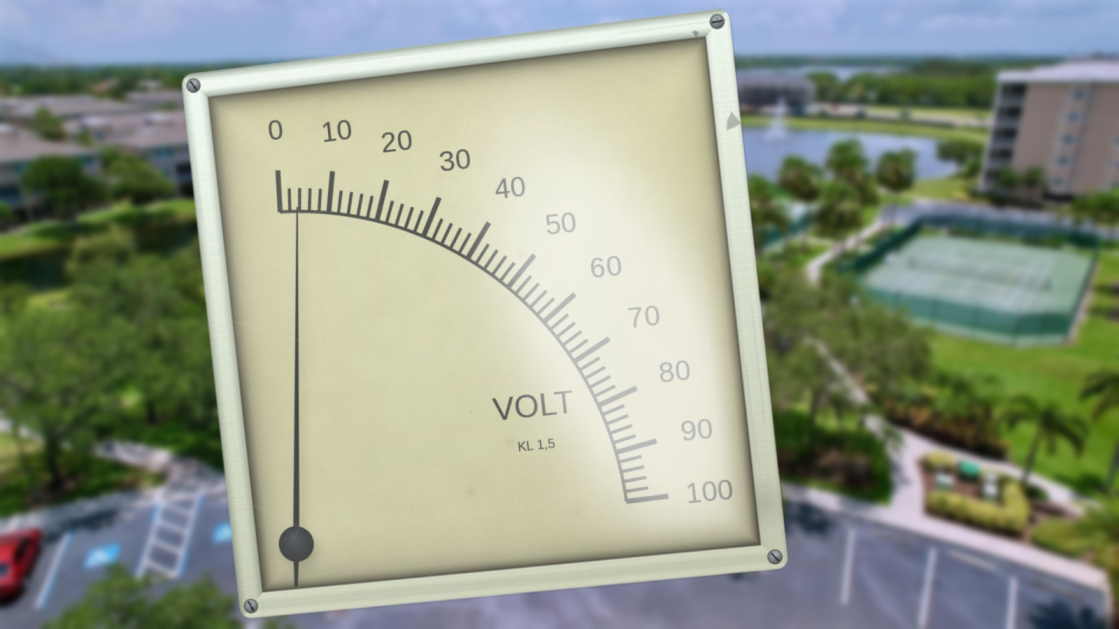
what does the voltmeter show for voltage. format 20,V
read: 4,V
